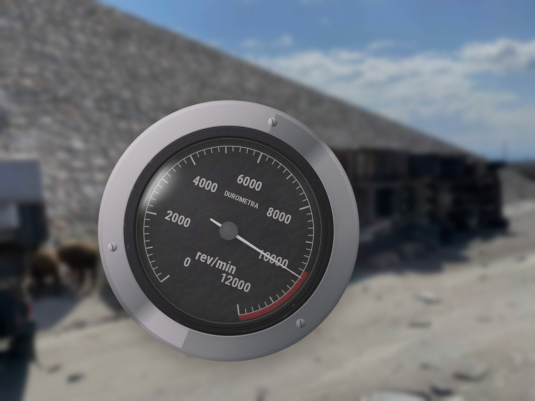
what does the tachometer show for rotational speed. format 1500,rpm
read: 10000,rpm
